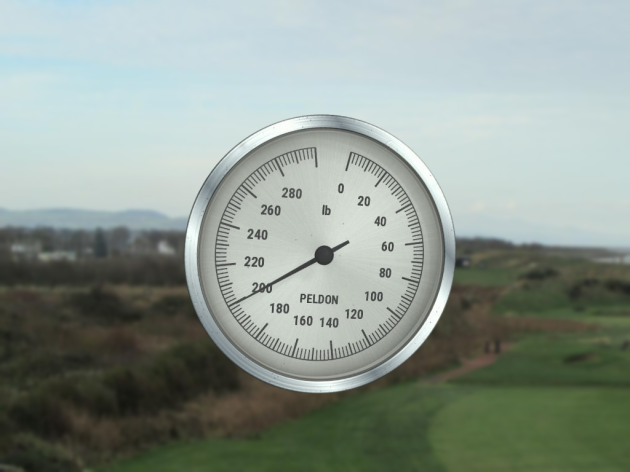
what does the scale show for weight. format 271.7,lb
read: 200,lb
